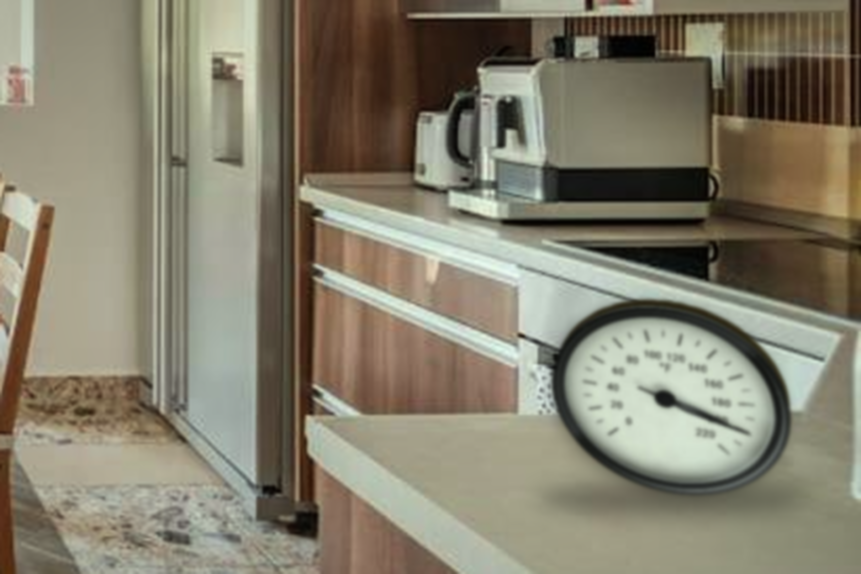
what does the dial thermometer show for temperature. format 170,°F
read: 200,°F
